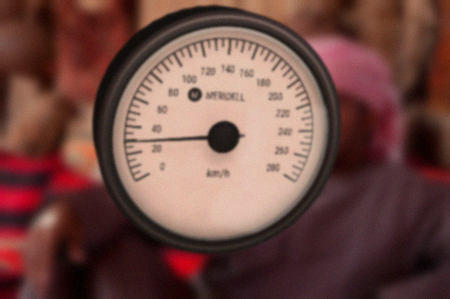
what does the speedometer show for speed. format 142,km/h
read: 30,km/h
